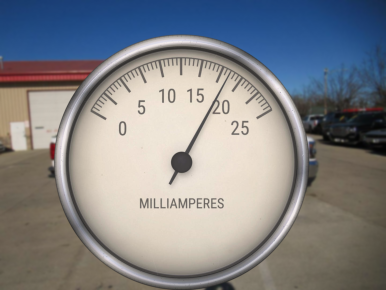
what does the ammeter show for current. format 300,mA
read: 18.5,mA
